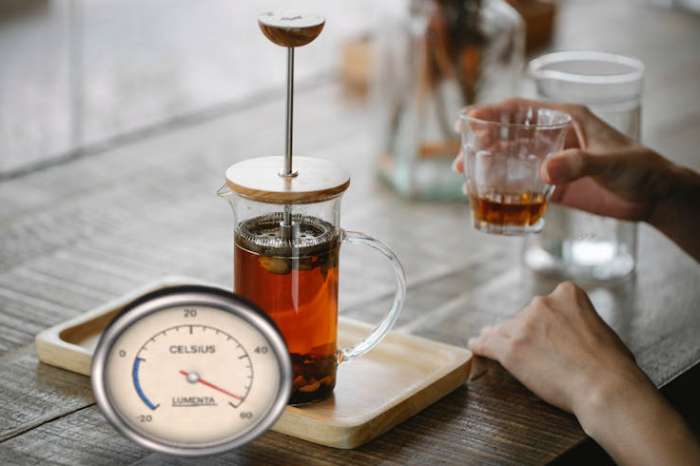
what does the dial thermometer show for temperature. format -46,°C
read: 56,°C
